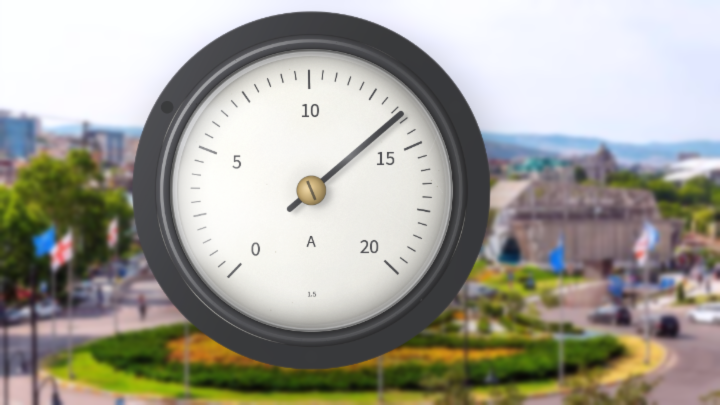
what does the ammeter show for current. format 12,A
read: 13.75,A
